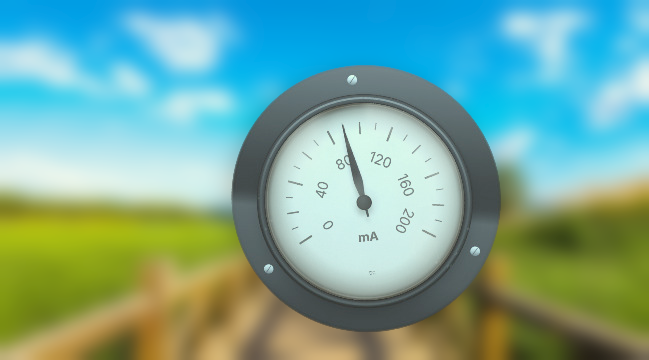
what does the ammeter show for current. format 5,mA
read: 90,mA
